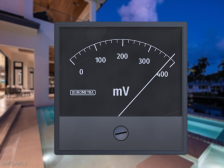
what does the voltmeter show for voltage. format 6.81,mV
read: 380,mV
